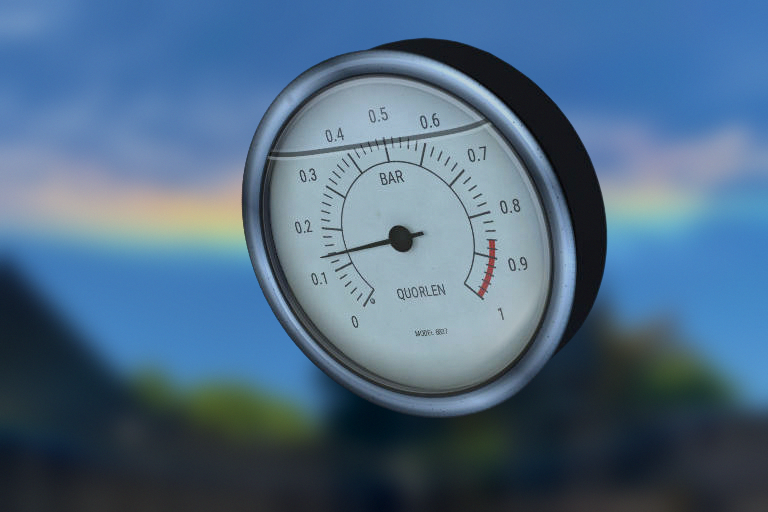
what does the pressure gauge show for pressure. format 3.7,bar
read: 0.14,bar
